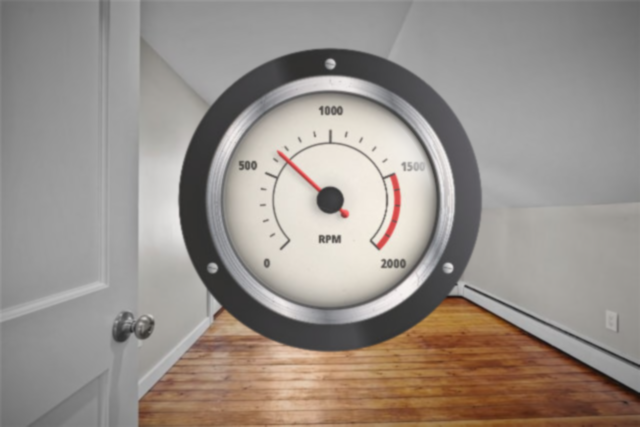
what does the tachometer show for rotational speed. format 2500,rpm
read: 650,rpm
